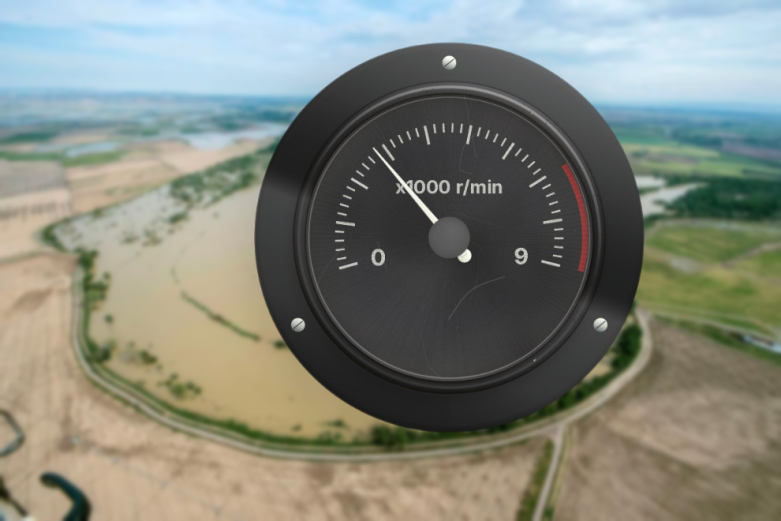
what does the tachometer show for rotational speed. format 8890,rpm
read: 2800,rpm
